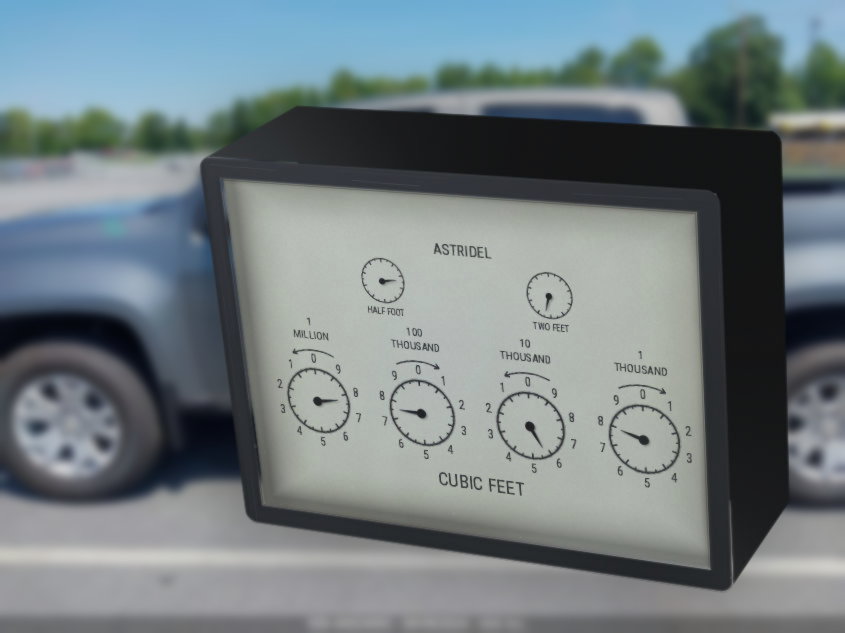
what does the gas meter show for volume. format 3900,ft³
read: 775800,ft³
